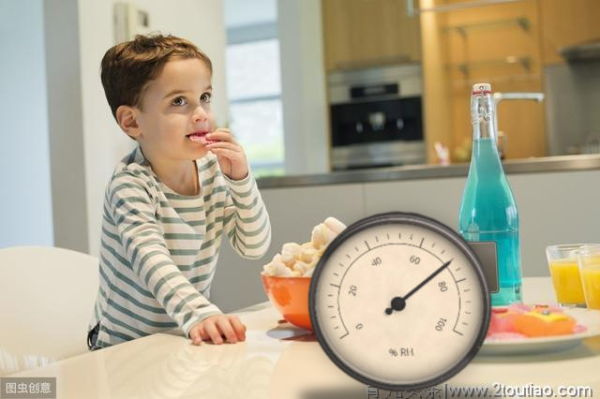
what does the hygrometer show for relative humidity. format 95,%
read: 72,%
